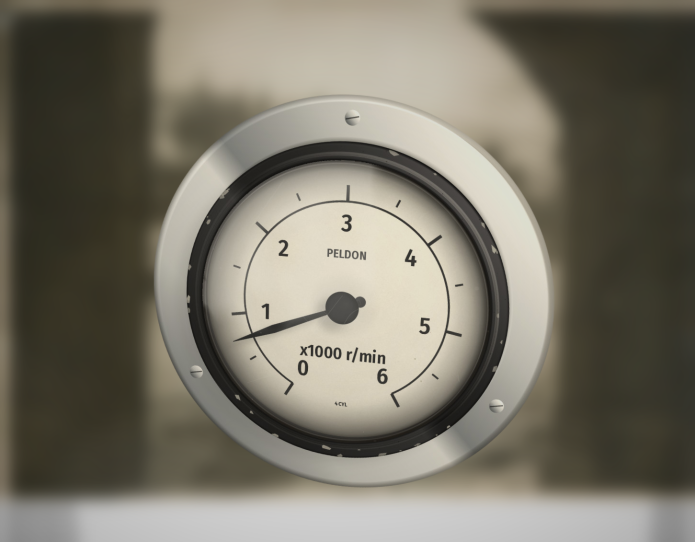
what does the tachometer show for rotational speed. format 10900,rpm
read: 750,rpm
